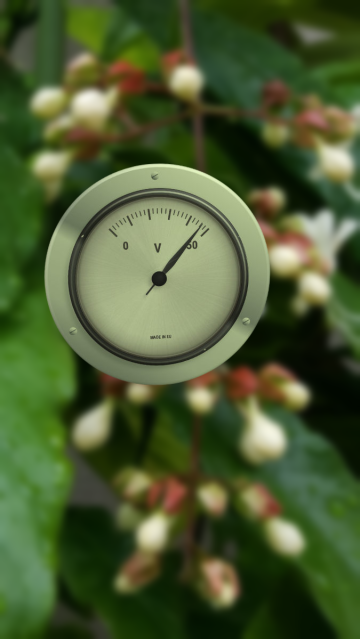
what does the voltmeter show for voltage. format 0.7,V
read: 46,V
